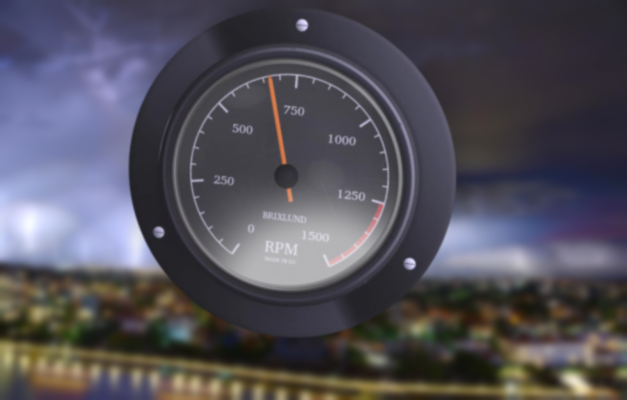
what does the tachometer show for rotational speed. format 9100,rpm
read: 675,rpm
